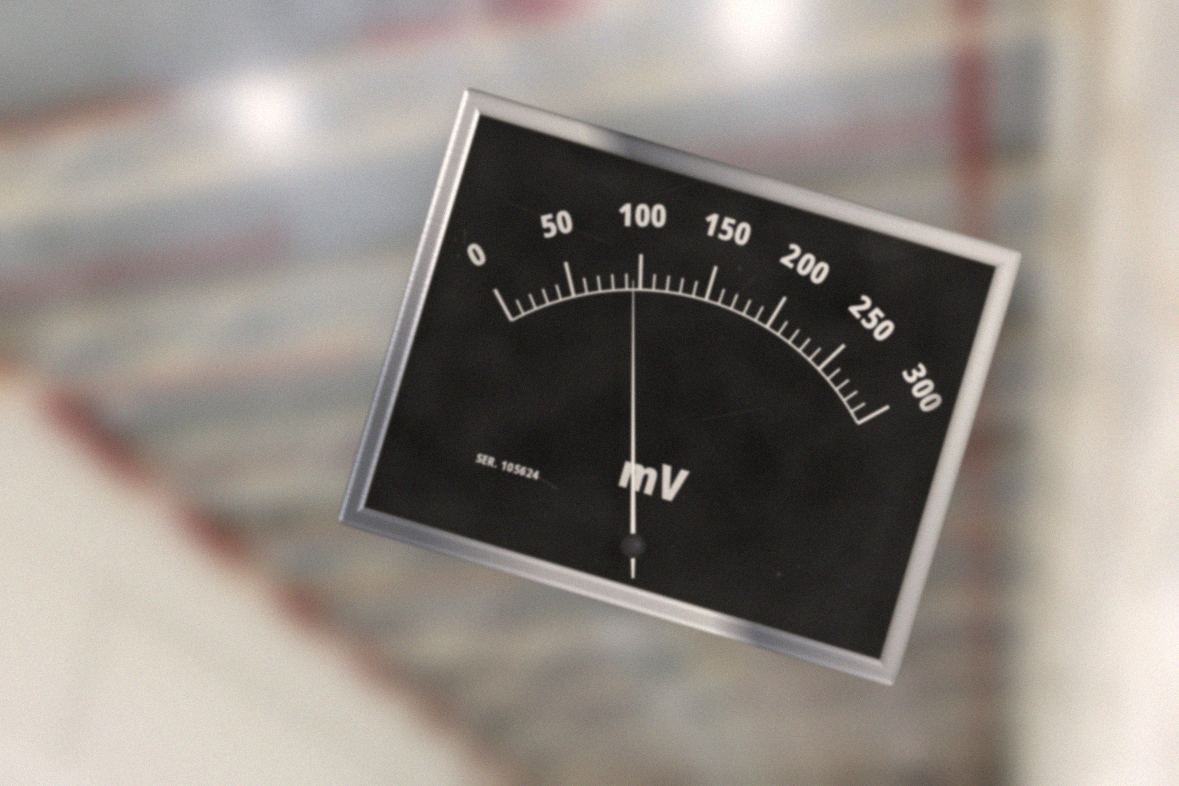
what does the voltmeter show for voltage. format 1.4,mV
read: 95,mV
